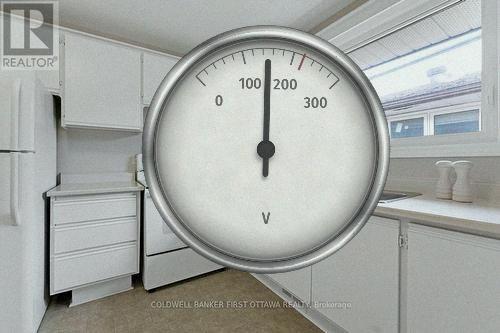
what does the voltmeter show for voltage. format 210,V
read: 150,V
